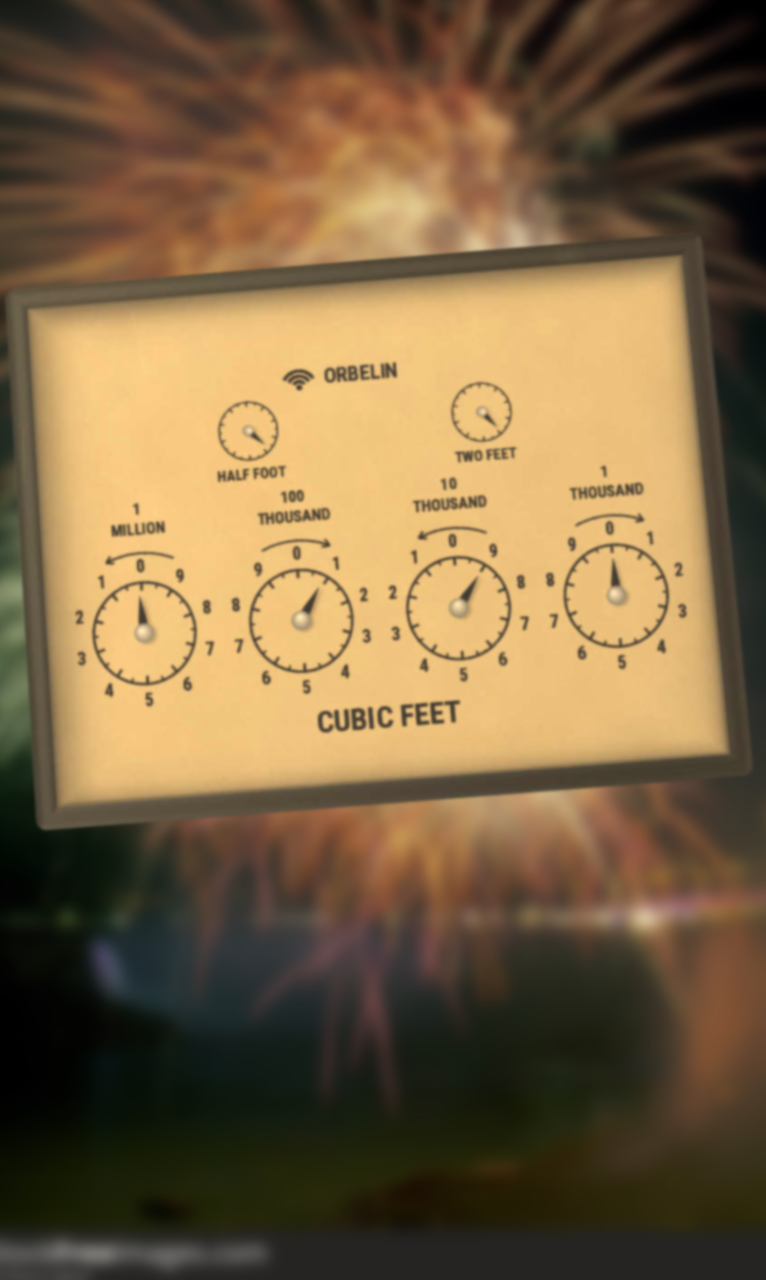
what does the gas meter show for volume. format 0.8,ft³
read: 9000,ft³
